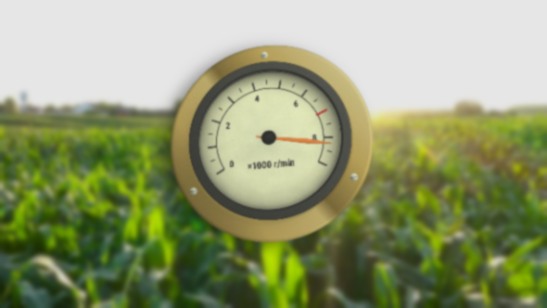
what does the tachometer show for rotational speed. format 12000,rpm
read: 8250,rpm
